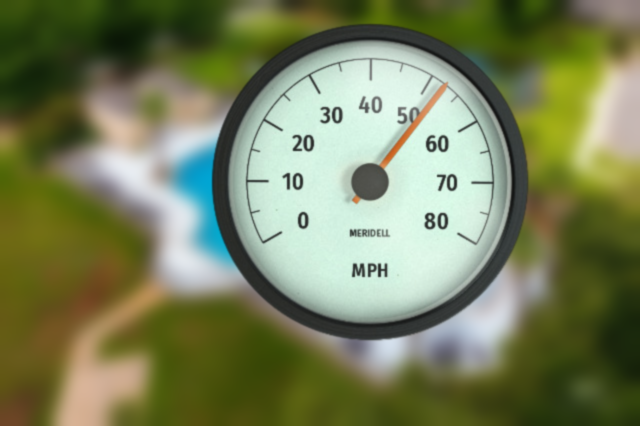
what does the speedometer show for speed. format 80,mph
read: 52.5,mph
